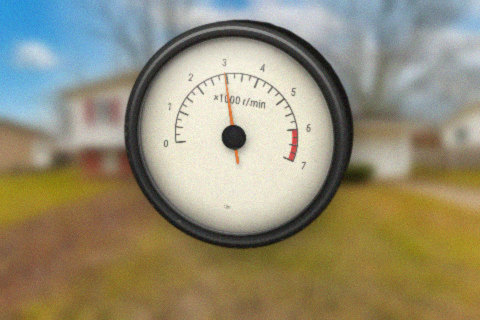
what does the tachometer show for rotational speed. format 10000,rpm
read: 3000,rpm
